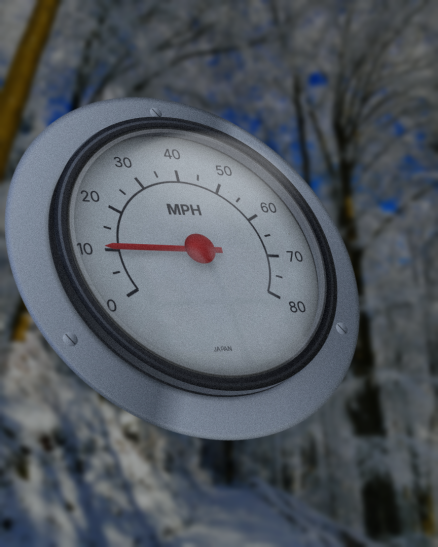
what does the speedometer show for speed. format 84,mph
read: 10,mph
